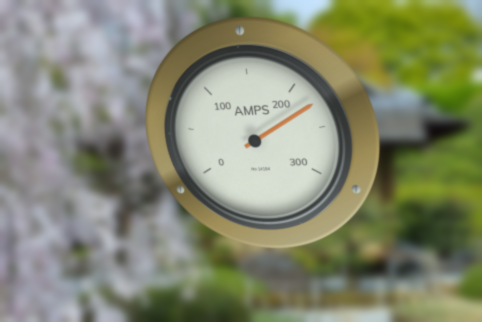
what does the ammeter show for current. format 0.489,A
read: 225,A
